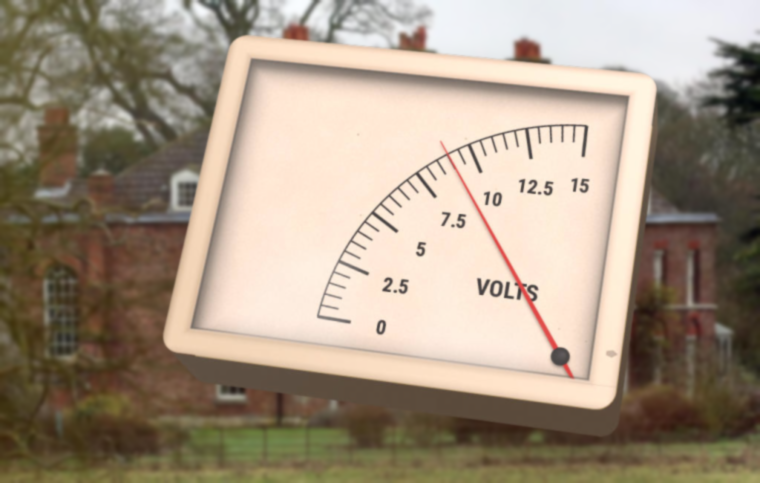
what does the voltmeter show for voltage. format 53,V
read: 9,V
